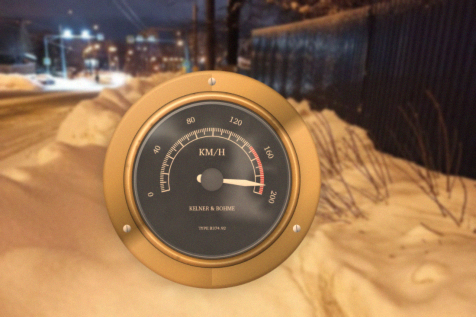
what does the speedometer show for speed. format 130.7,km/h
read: 190,km/h
